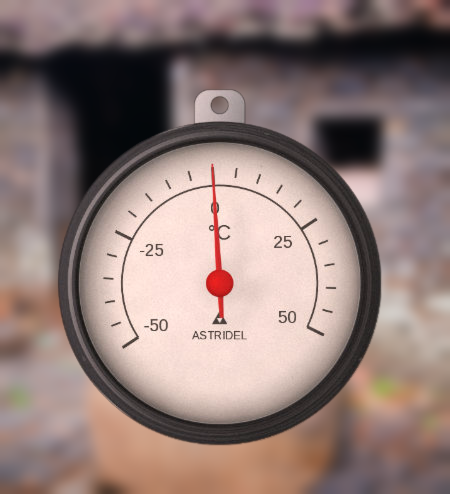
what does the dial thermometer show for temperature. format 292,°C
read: 0,°C
